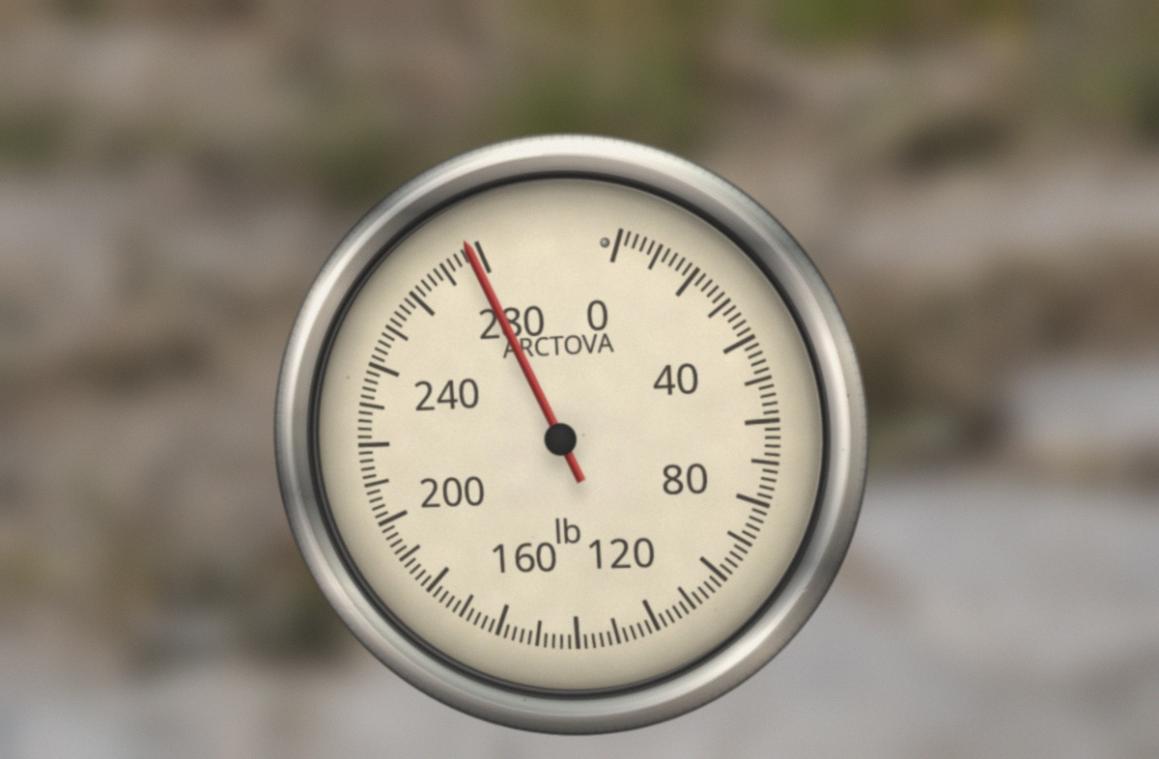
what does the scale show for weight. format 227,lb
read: 278,lb
